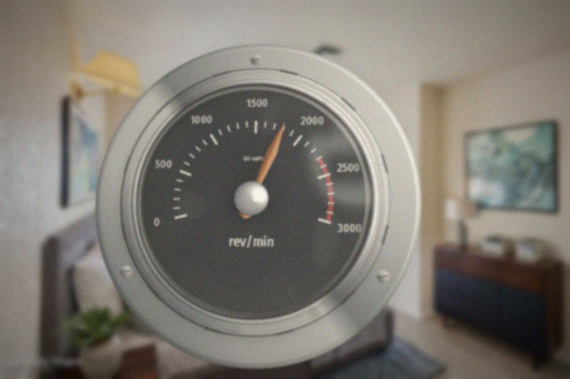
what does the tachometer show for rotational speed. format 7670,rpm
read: 1800,rpm
